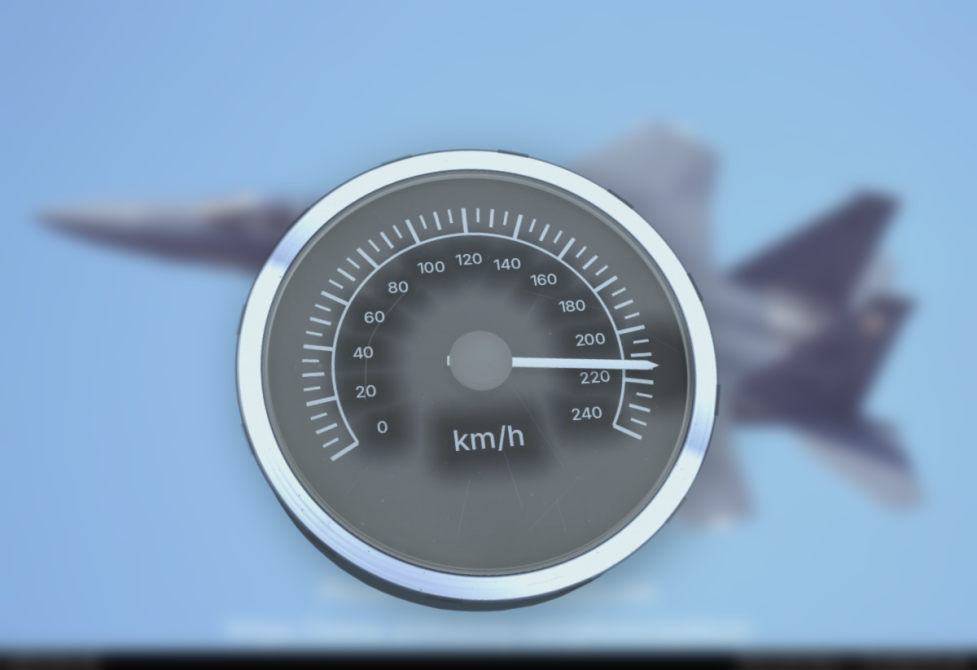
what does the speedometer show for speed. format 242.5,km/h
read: 215,km/h
